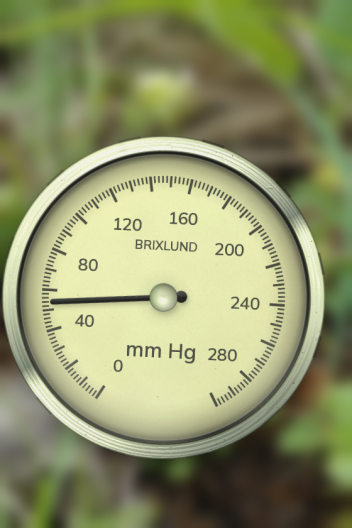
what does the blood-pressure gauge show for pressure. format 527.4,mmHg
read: 54,mmHg
